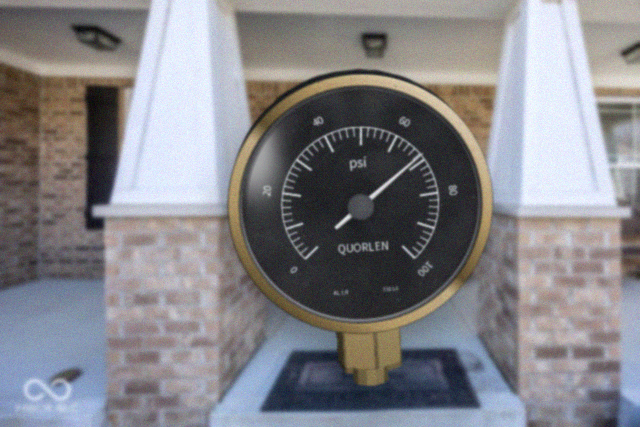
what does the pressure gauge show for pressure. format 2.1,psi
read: 68,psi
